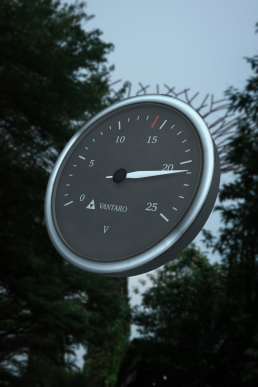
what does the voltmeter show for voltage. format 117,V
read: 21,V
